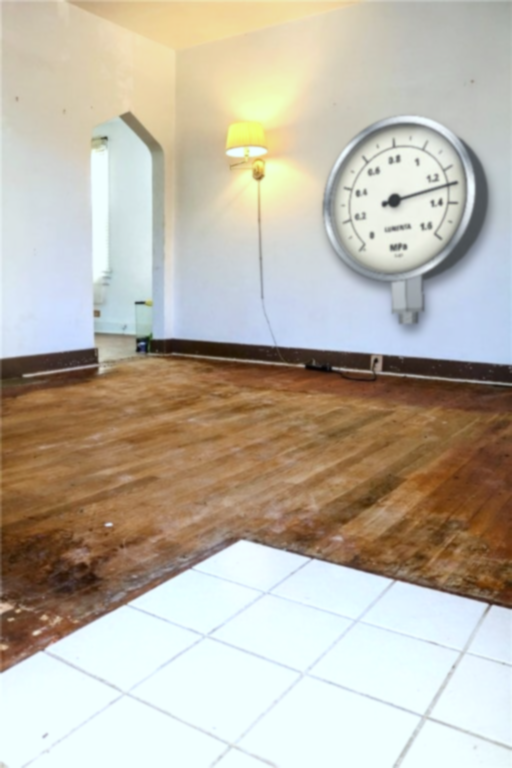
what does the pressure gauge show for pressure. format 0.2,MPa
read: 1.3,MPa
